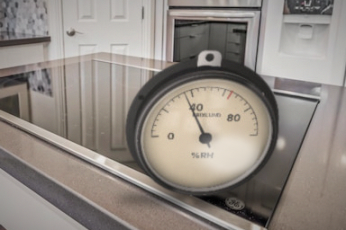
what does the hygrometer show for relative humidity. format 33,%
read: 36,%
